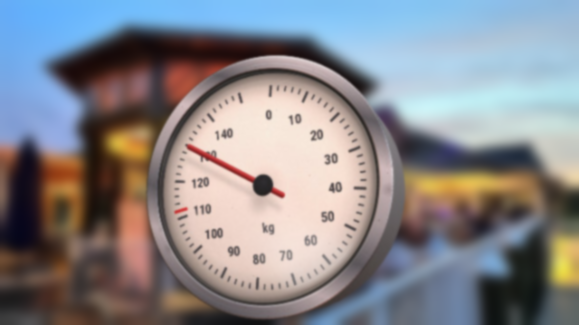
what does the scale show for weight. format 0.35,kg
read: 130,kg
